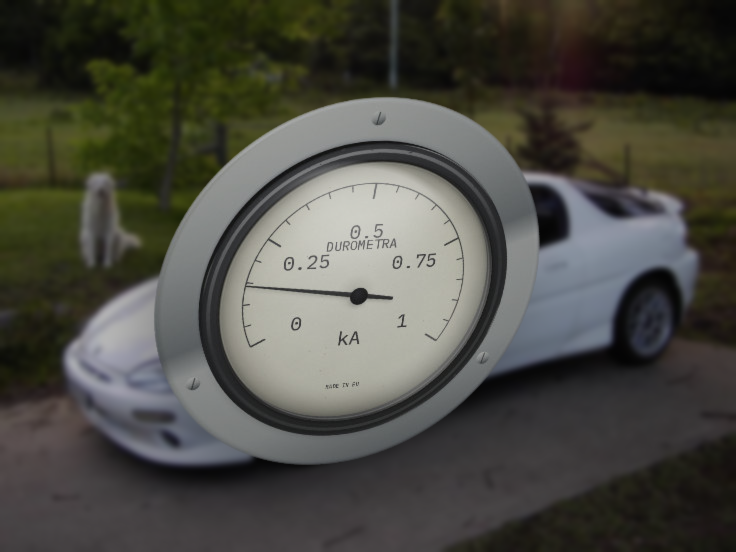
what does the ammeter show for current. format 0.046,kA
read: 0.15,kA
